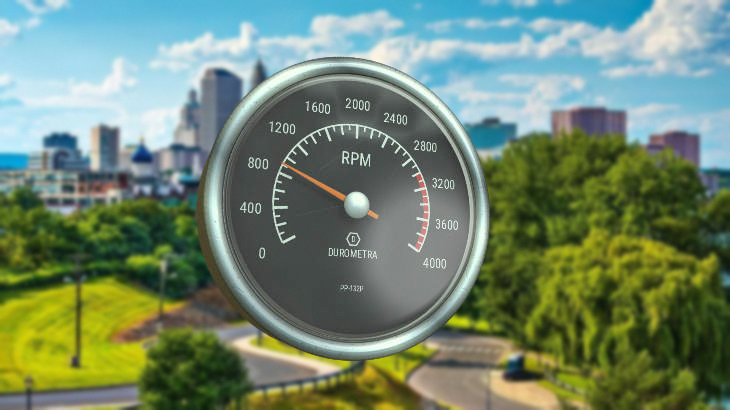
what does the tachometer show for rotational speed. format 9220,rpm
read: 900,rpm
